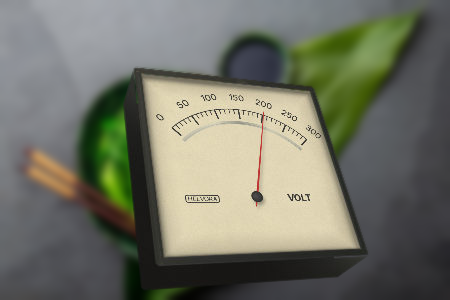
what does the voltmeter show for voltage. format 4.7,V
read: 200,V
